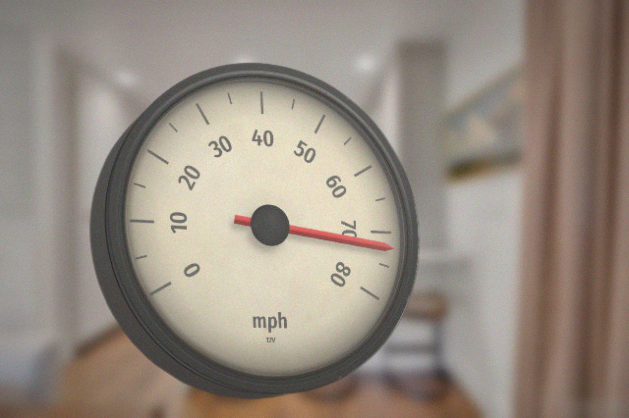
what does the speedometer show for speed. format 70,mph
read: 72.5,mph
